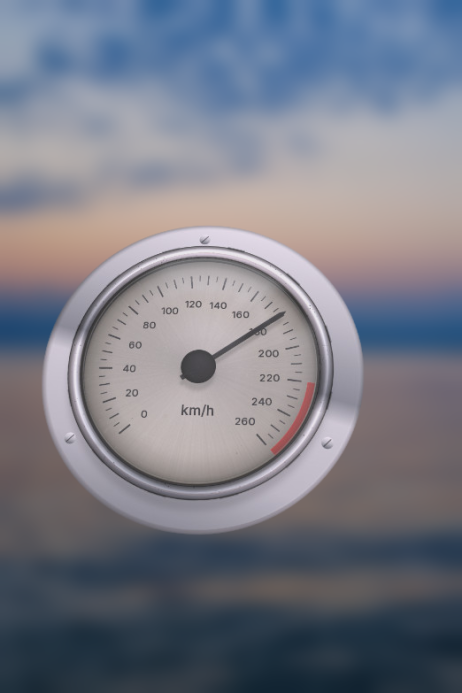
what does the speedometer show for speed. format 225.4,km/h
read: 180,km/h
